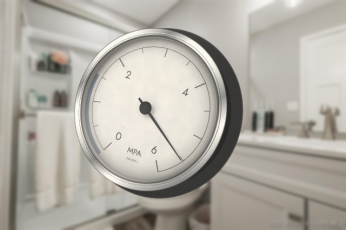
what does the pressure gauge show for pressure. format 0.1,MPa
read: 5.5,MPa
